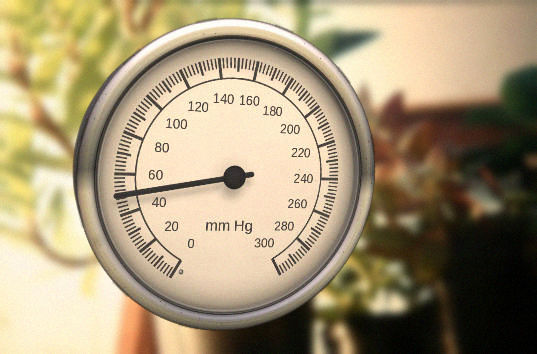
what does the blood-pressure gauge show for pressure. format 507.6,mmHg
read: 50,mmHg
